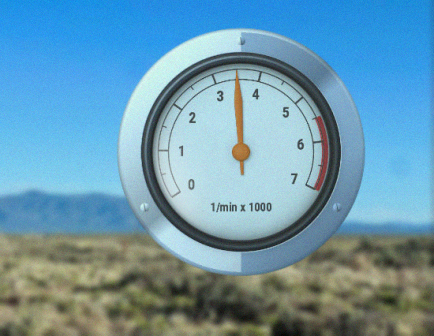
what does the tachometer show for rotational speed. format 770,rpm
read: 3500,rpm
